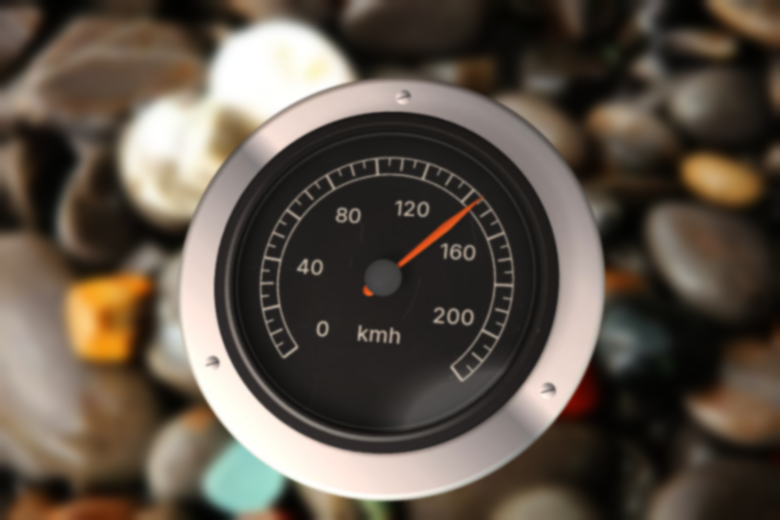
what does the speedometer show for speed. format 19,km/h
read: 145,km/h
